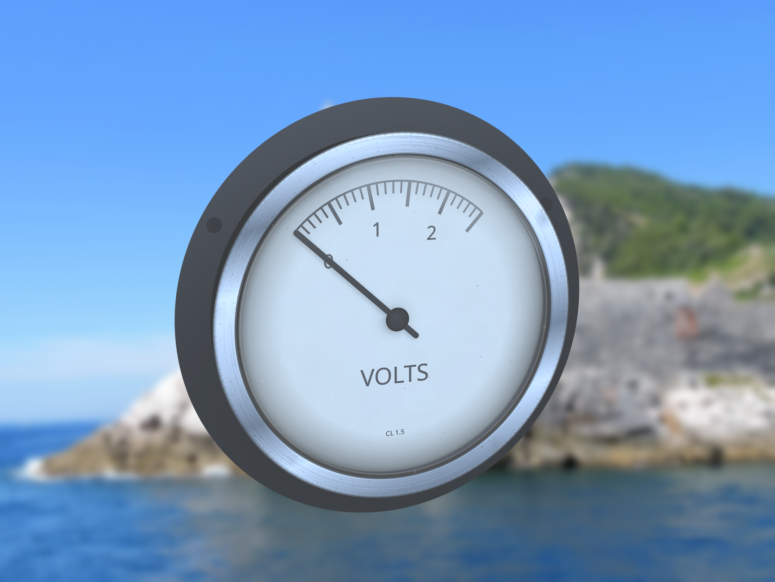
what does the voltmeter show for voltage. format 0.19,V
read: 0,V
